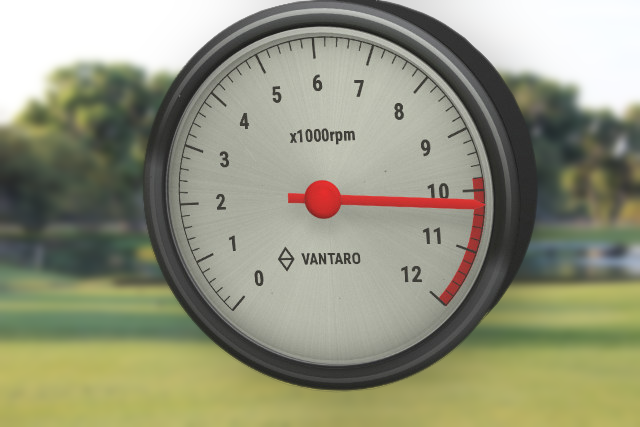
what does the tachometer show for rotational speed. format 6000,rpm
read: 10200,rpm
